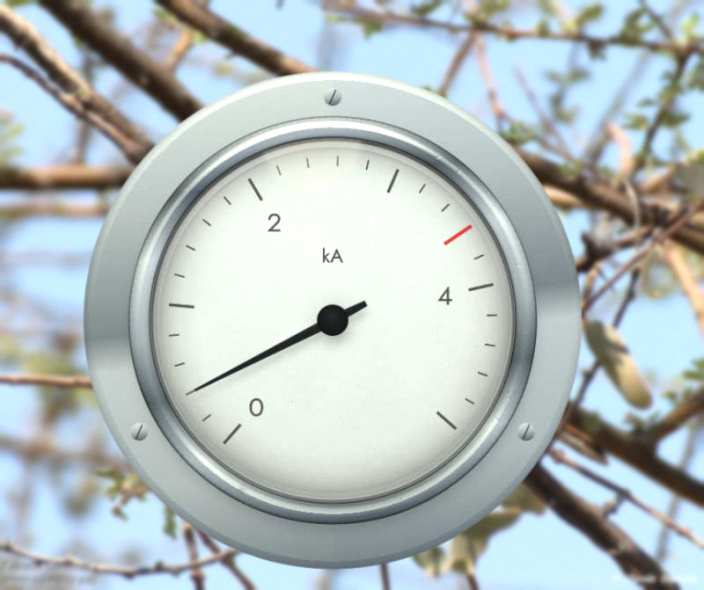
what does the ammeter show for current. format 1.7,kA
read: 0.4,kA
